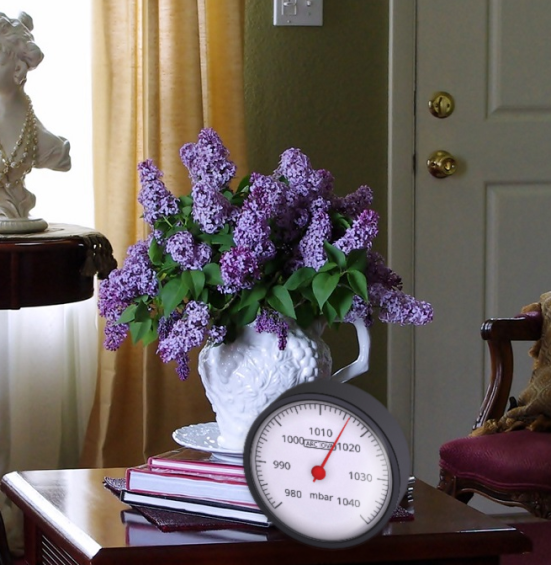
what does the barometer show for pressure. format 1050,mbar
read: 1016,mbar
